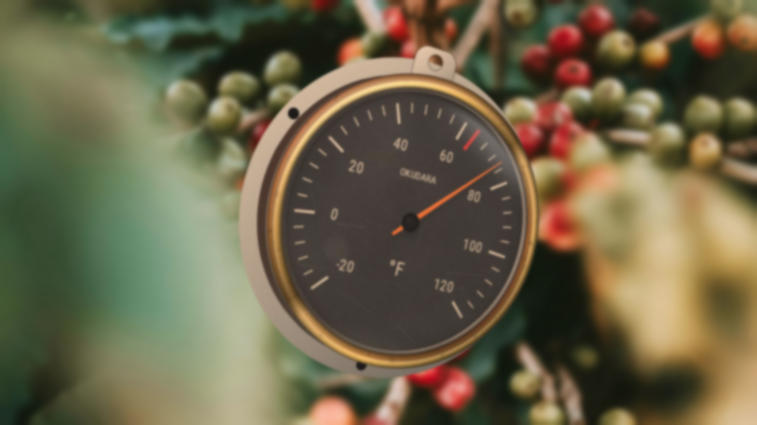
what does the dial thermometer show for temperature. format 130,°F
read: 74,°F
